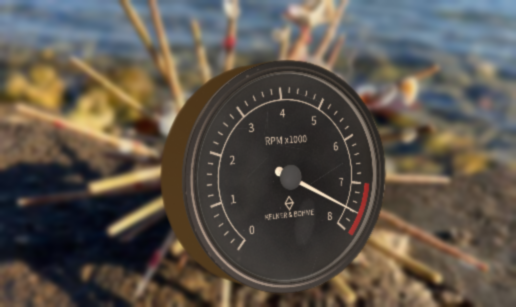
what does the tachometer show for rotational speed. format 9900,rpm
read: 7600,rpm
